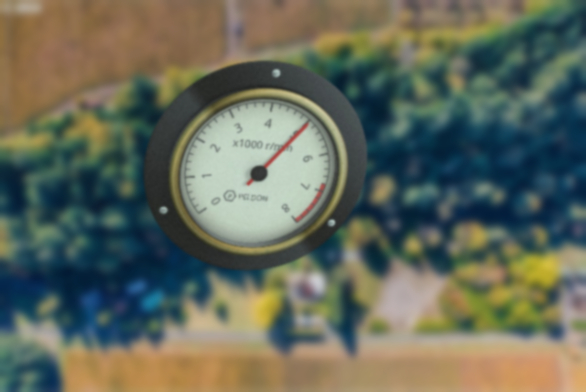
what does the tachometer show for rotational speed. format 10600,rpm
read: 5000,rpm
